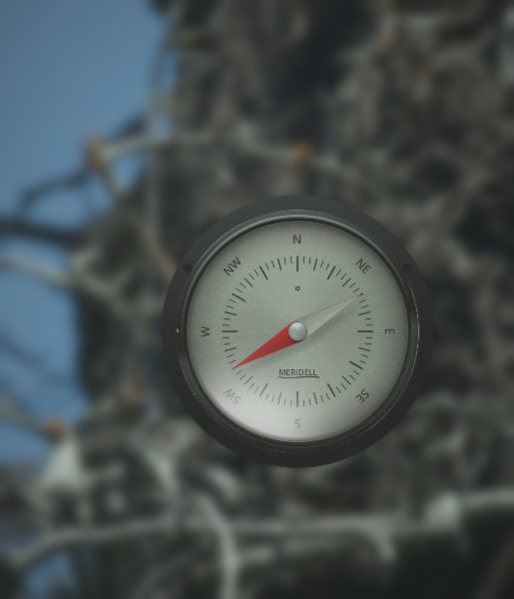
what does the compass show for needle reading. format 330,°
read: 240,°
